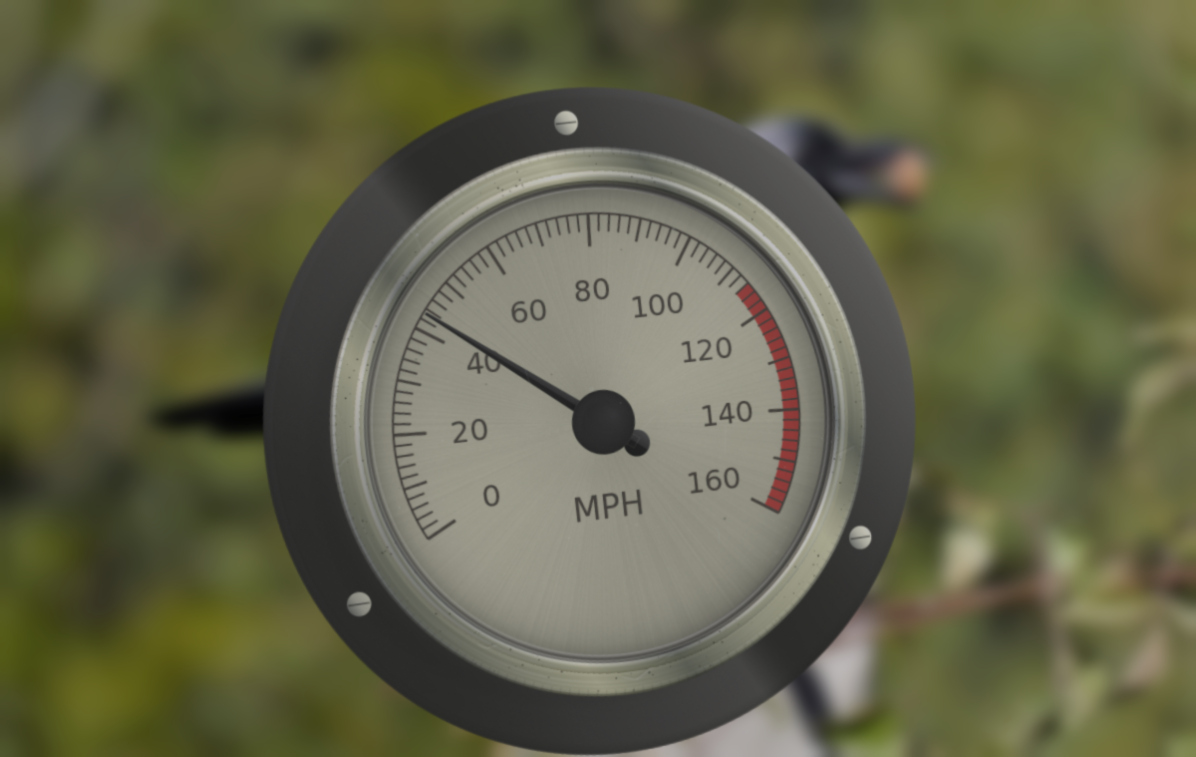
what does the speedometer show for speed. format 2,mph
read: 43,mph
